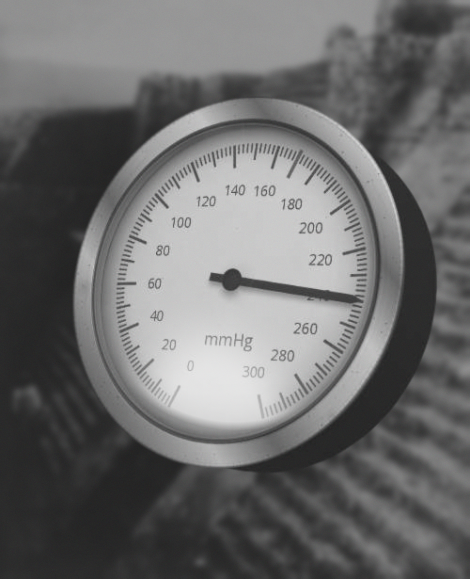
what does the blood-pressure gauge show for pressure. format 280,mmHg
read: 240,mmHg
